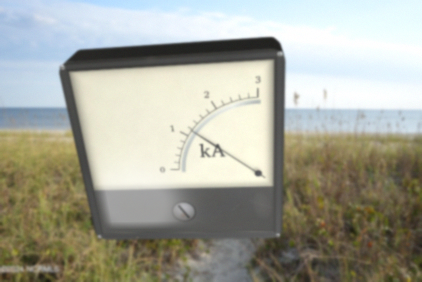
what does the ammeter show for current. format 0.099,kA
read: 1.2,kA
